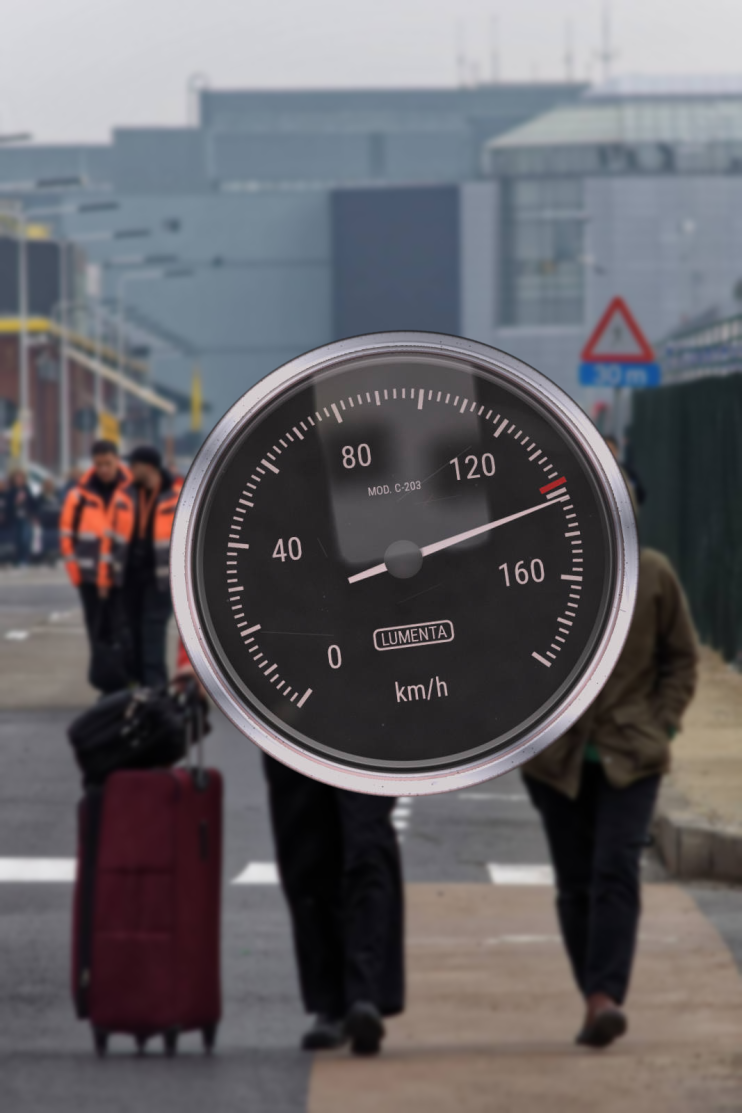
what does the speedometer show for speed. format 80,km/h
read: 142,km/h
